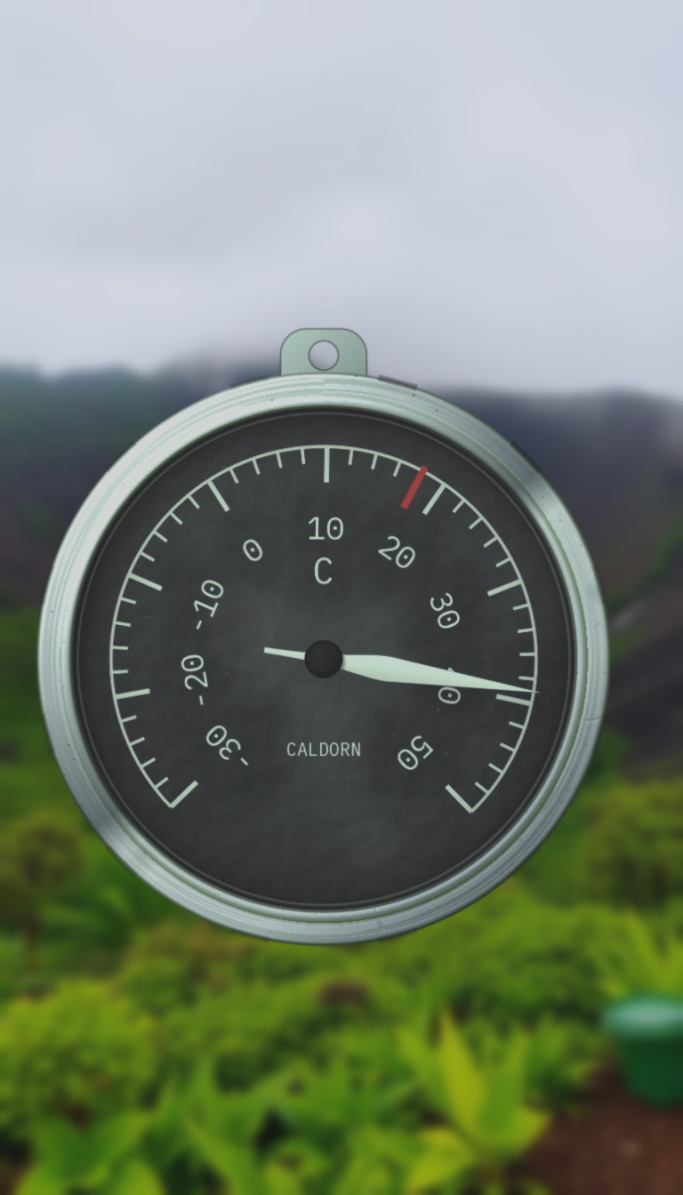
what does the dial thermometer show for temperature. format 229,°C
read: 39,°C
